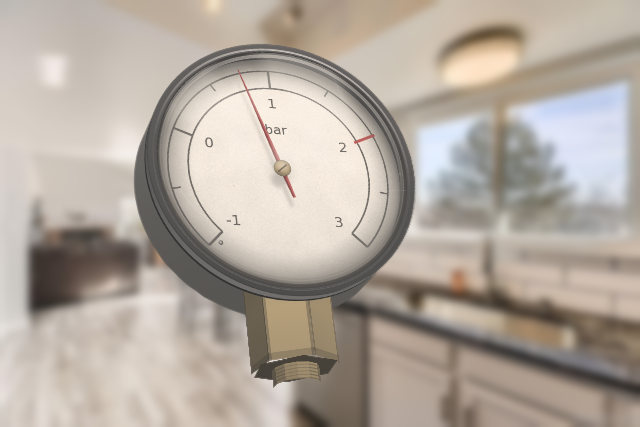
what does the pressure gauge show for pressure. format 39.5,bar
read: 0.75,bar
